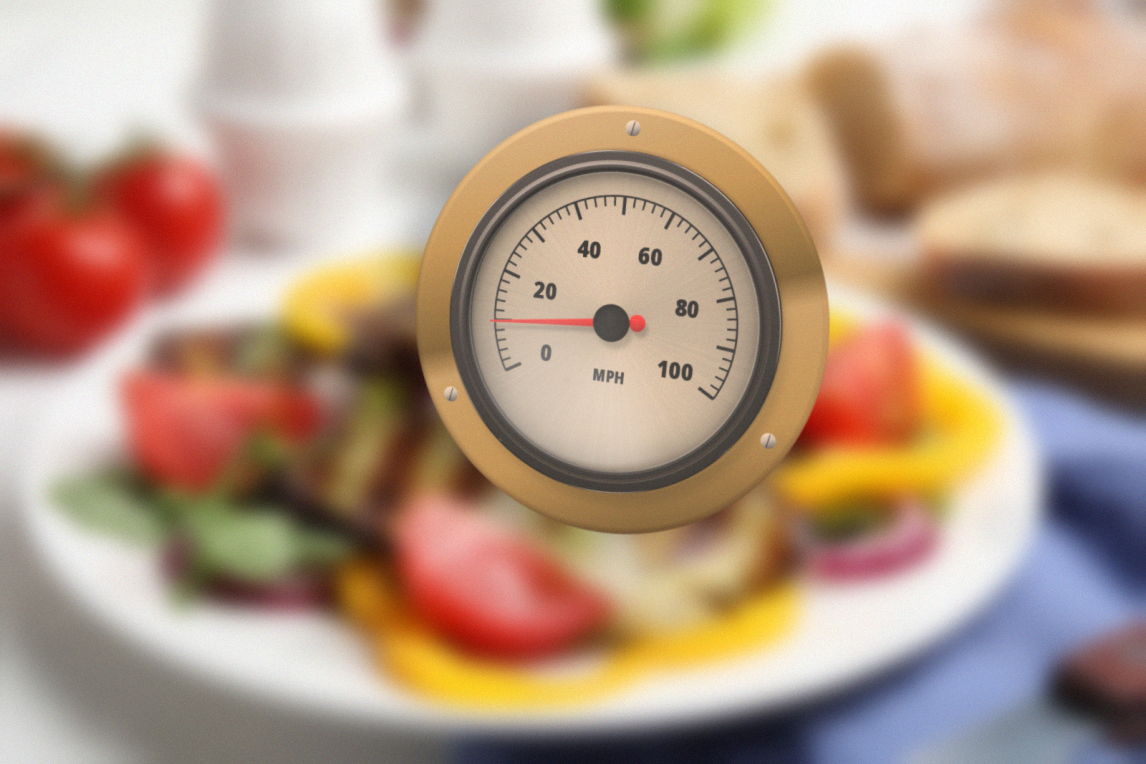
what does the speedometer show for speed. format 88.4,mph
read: 10,mph
